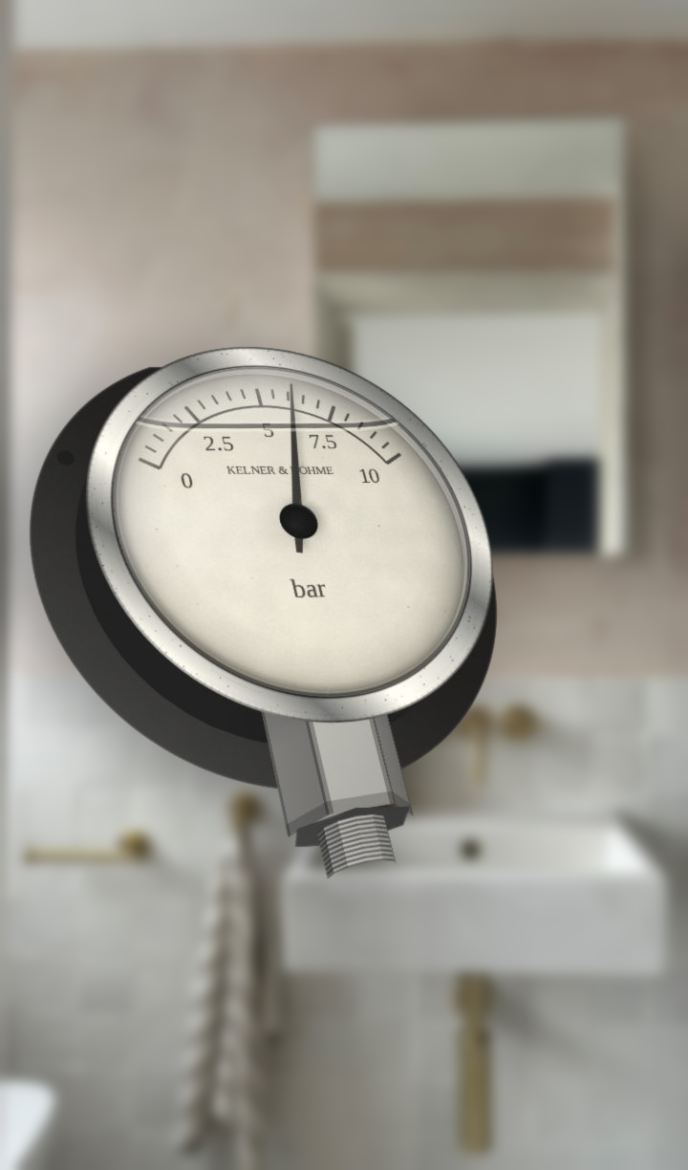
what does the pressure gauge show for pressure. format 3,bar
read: 6,bar
